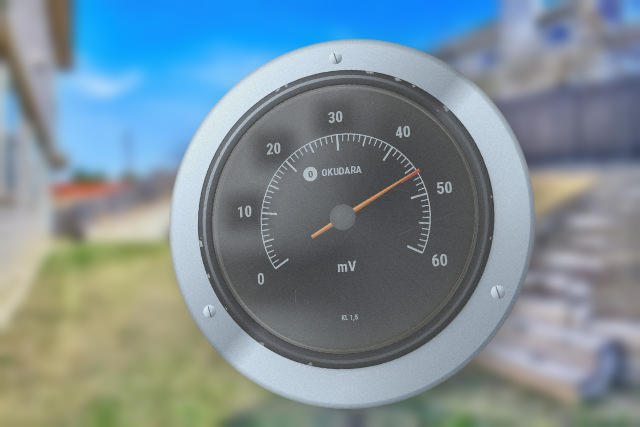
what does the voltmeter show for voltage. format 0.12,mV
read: 46,mV
